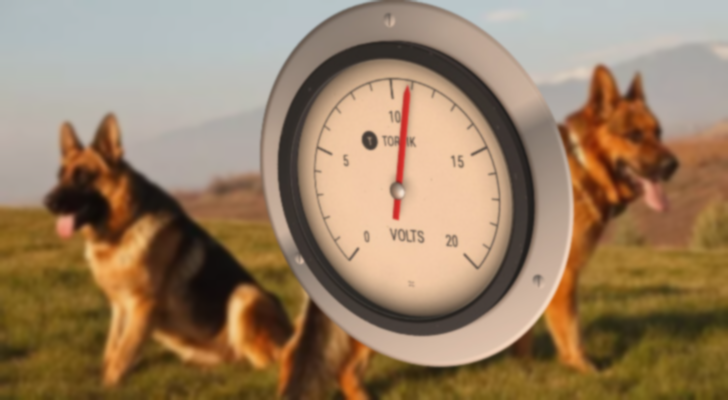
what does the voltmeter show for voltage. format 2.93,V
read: 11,V
